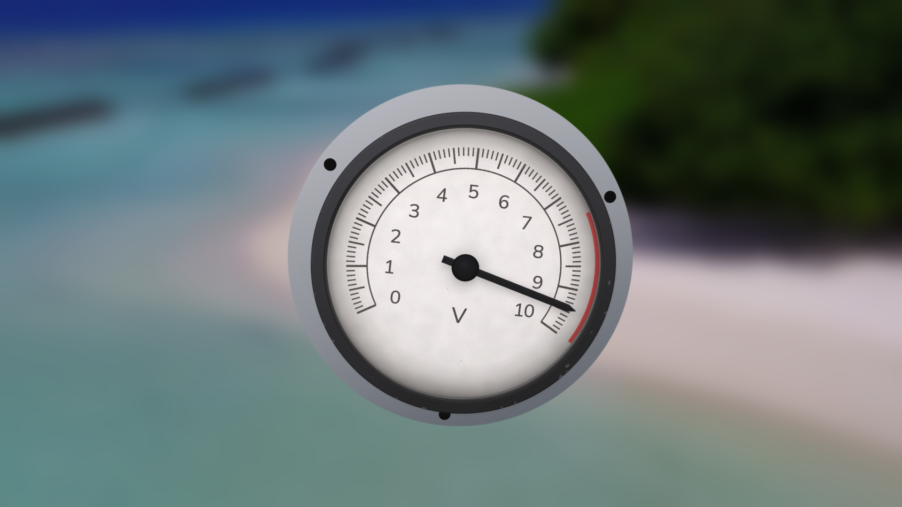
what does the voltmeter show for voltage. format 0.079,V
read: 9.4,V
